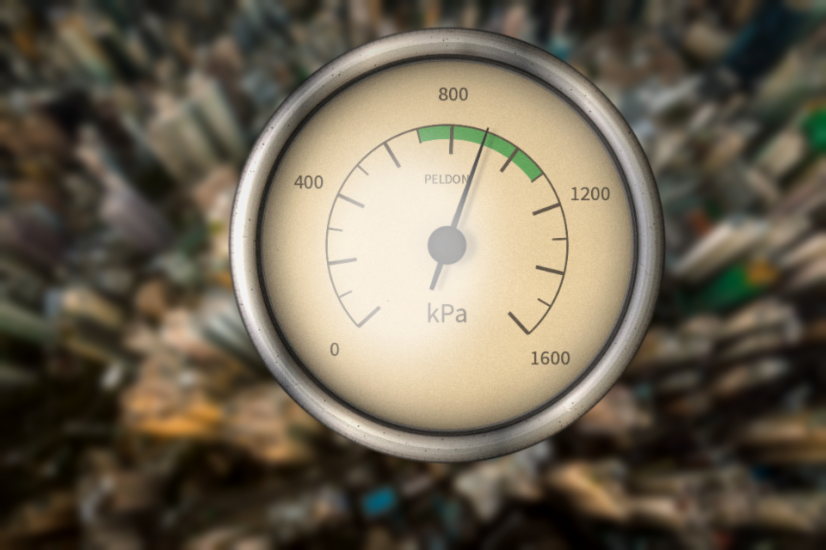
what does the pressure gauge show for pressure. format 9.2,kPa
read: 900,kPa
